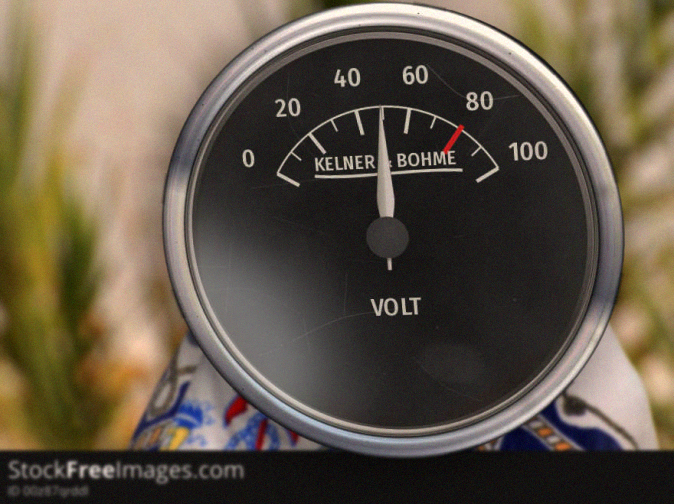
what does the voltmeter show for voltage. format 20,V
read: 50,V
